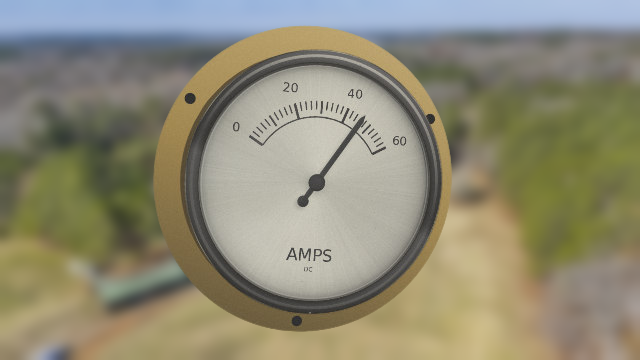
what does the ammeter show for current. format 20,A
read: 46,A
